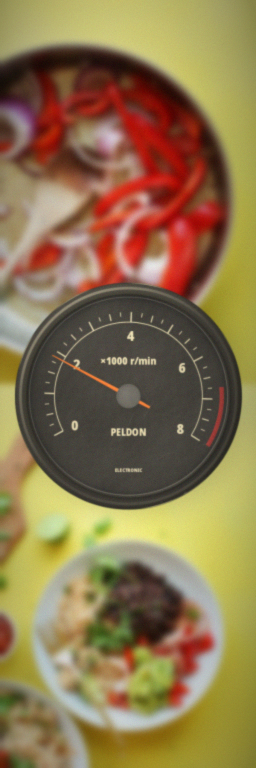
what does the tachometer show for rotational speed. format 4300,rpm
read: 1875,rpm
